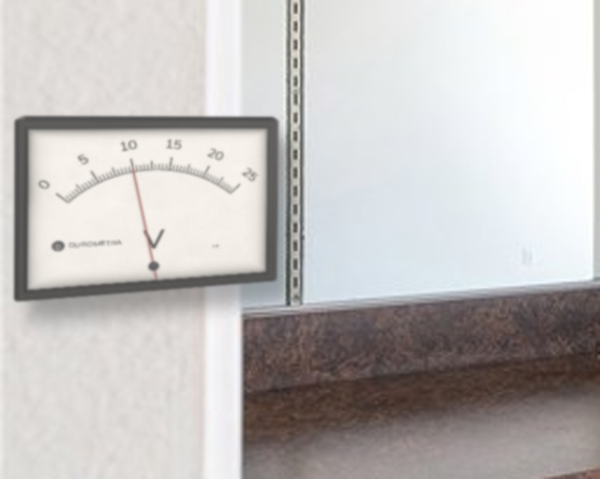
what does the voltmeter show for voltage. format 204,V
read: 10,V
